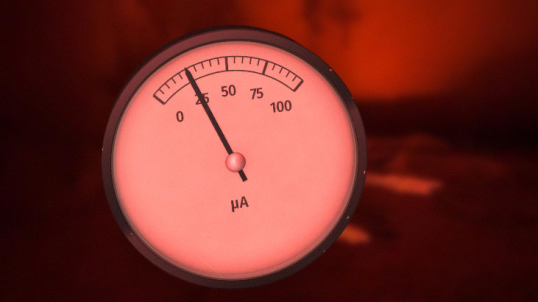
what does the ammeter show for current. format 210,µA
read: 25,µA
